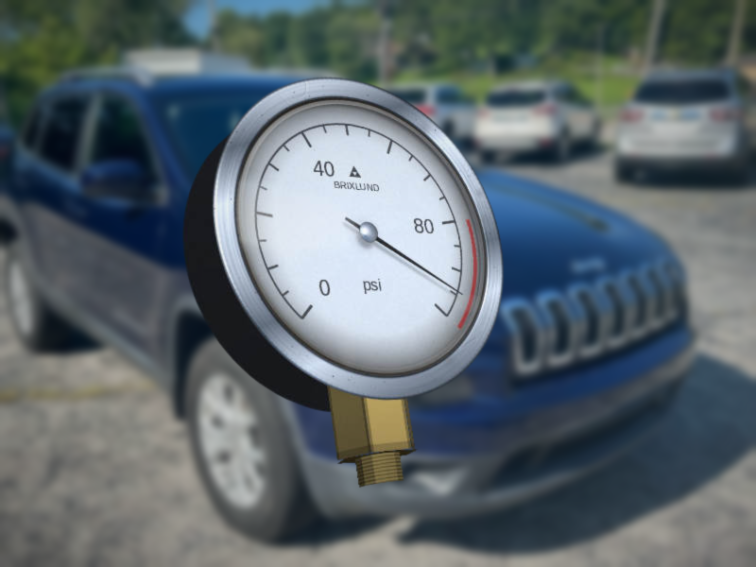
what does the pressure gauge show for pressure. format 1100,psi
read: 95,psi
